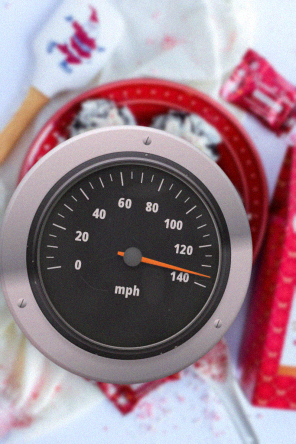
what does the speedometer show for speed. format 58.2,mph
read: 135,mph
